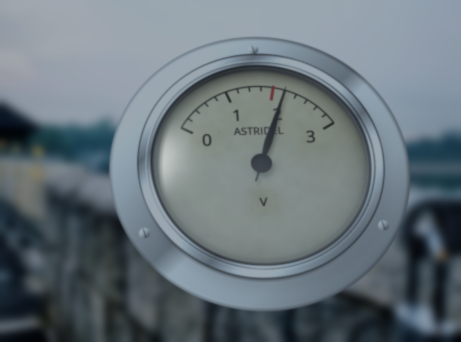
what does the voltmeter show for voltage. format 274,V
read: 2,V
